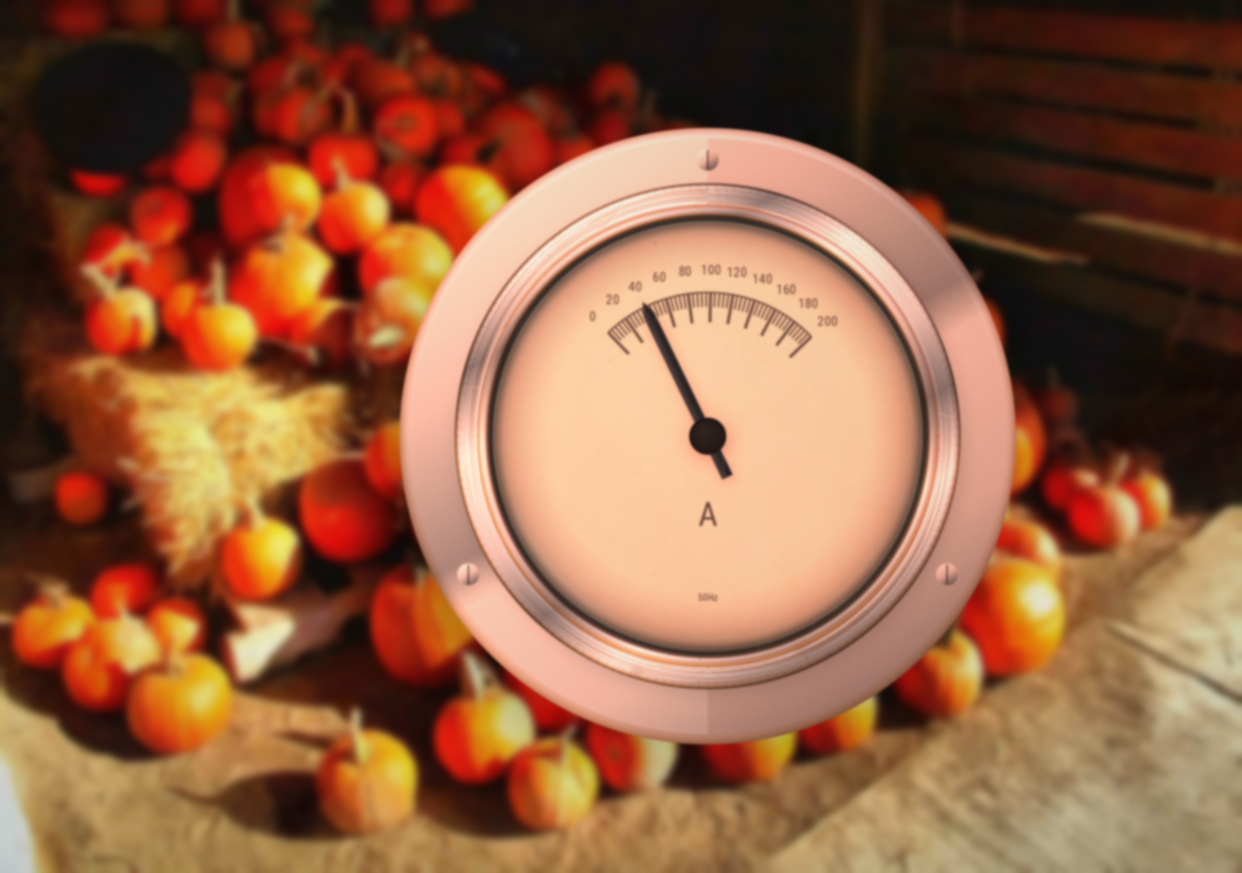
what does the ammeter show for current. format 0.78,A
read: 40,A
